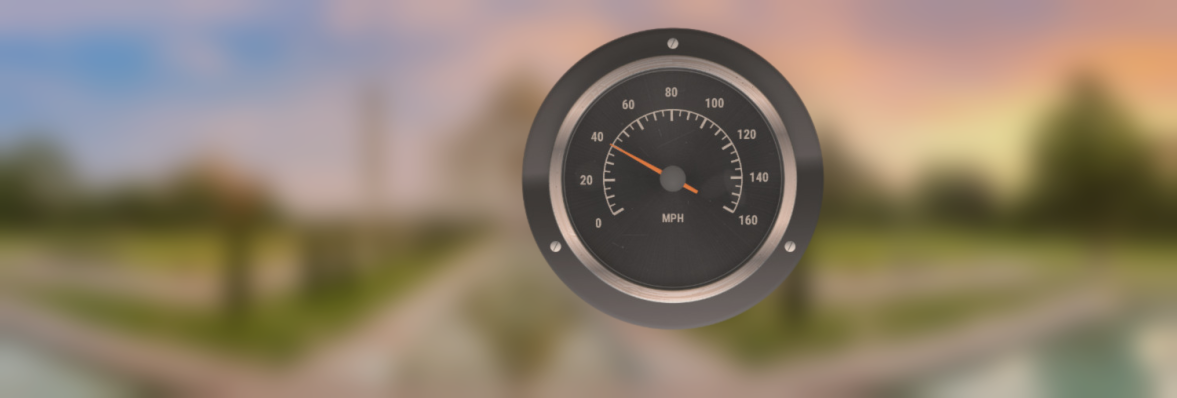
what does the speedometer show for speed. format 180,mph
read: 40,mph
